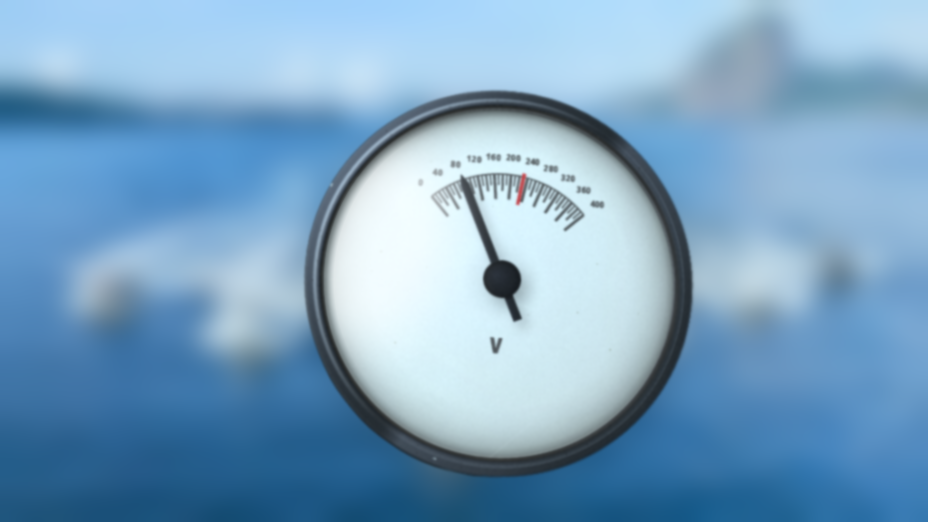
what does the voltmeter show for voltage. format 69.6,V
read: 80,V
